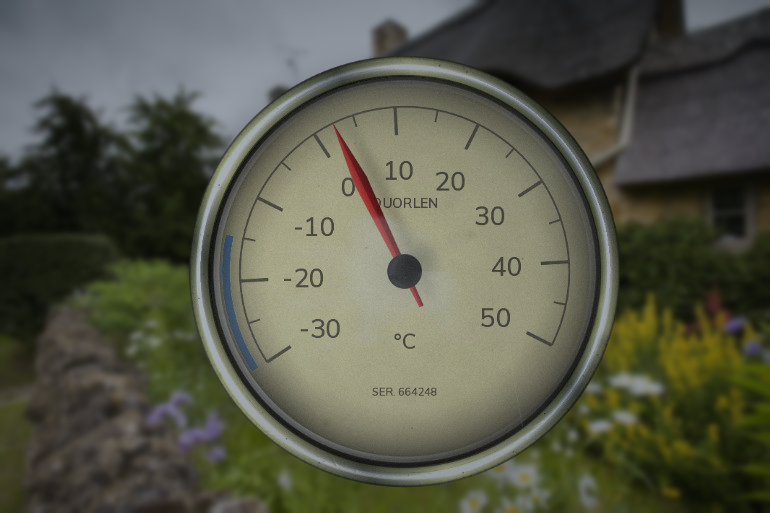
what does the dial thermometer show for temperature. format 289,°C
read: 2.5,°C
